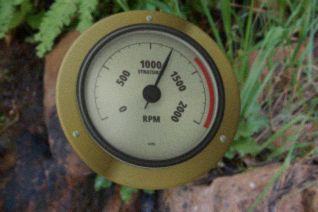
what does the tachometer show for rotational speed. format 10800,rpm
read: 1200,rpm
